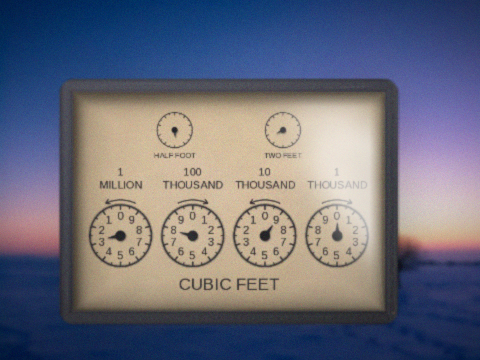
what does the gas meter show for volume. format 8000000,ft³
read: 279000,ft³
